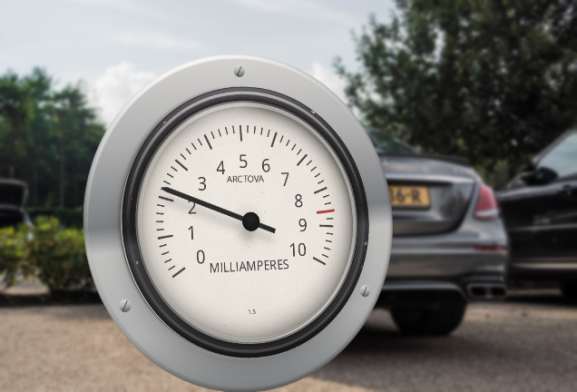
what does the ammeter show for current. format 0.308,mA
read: 2.2,mA
